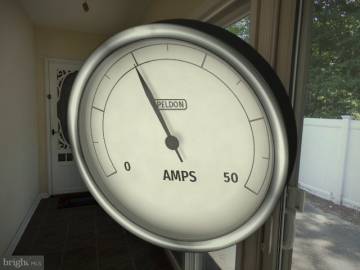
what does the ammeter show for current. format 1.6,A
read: 20,A
